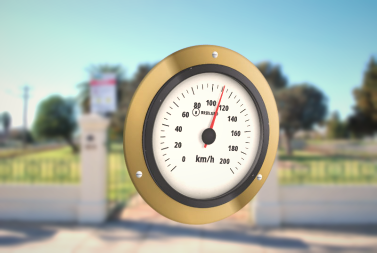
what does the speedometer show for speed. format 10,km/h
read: 110,km/h
